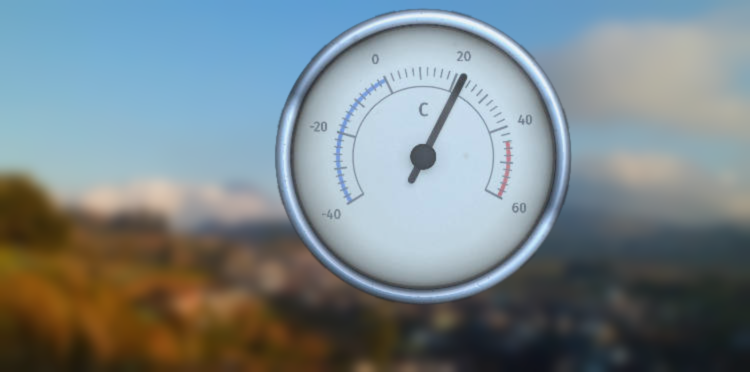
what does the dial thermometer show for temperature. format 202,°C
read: 22,°C
